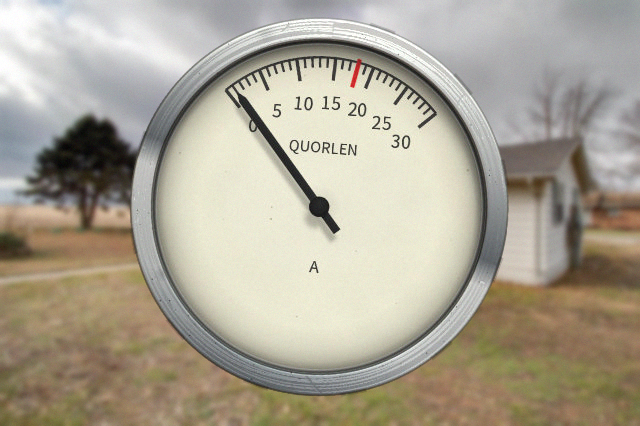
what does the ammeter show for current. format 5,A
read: 1,A
